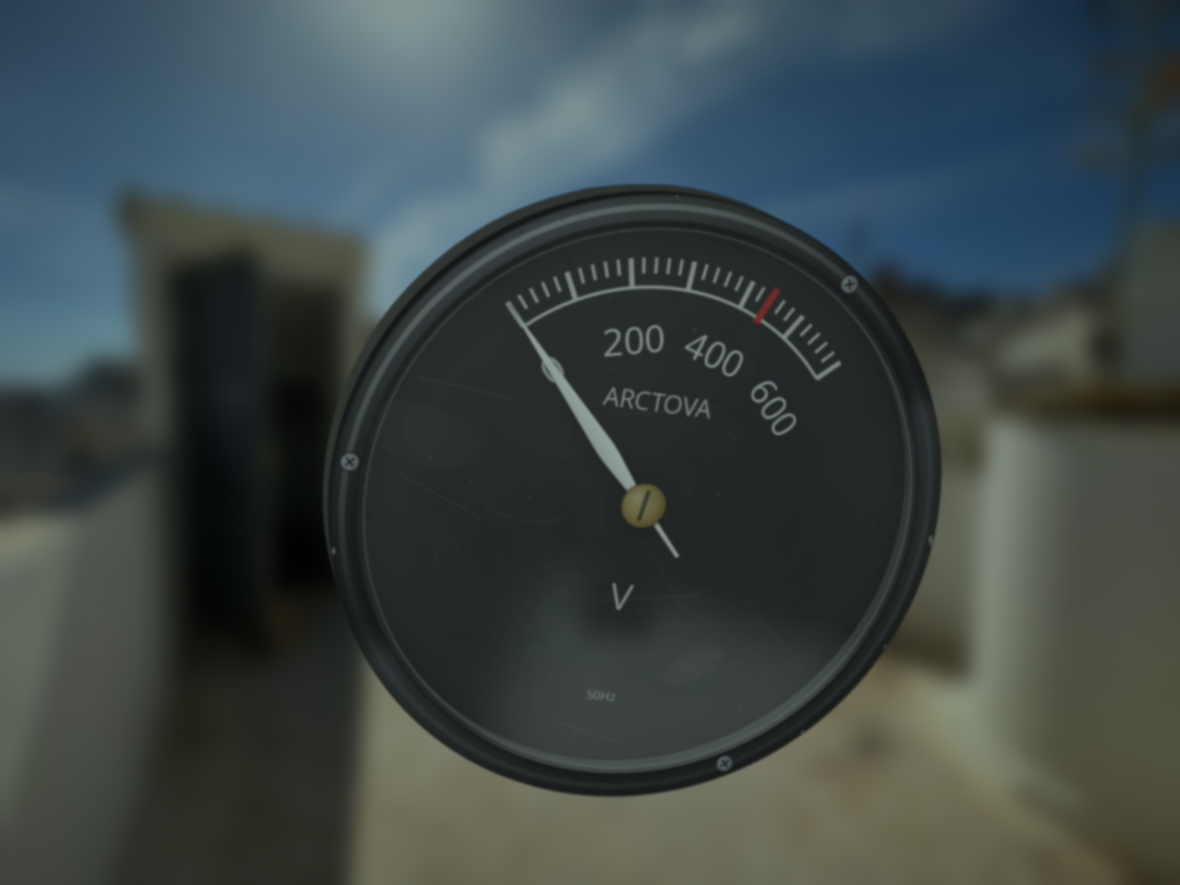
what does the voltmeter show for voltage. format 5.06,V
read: 0,V
